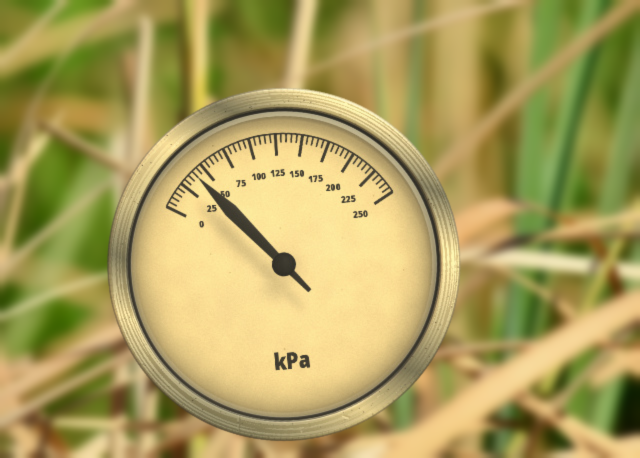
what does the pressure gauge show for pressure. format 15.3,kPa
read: 40,kPa
